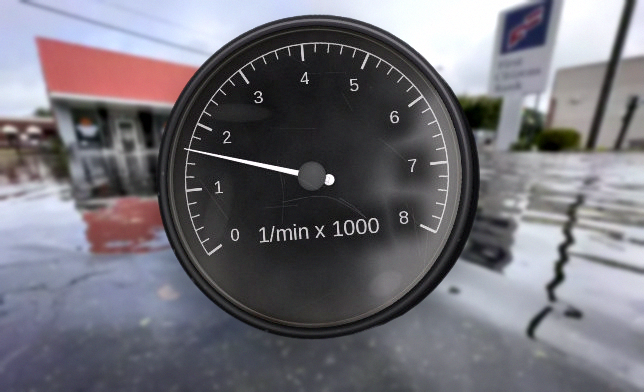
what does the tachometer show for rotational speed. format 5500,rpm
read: 1600,rpm
